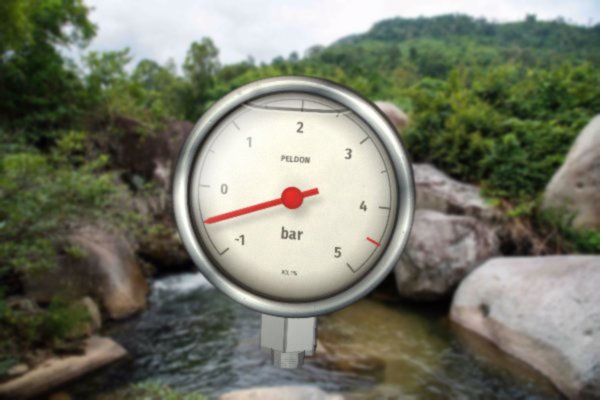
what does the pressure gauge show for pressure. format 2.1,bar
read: -0.5,bar
